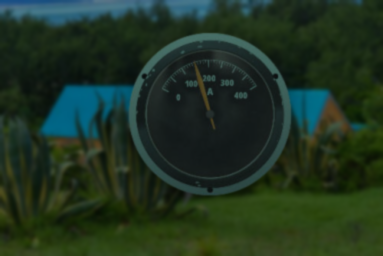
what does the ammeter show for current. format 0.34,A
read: 150,A
